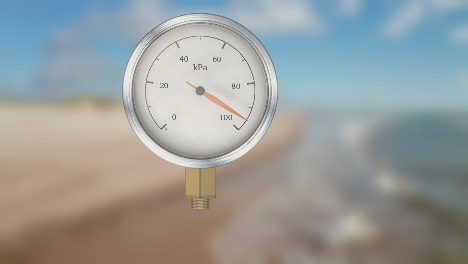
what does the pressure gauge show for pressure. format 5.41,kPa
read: 95,kPa
